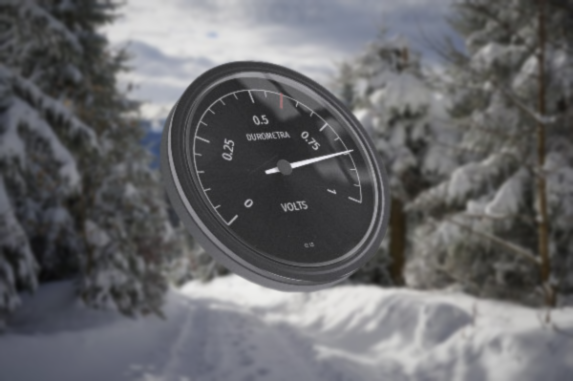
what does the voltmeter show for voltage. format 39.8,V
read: 0.85,V
